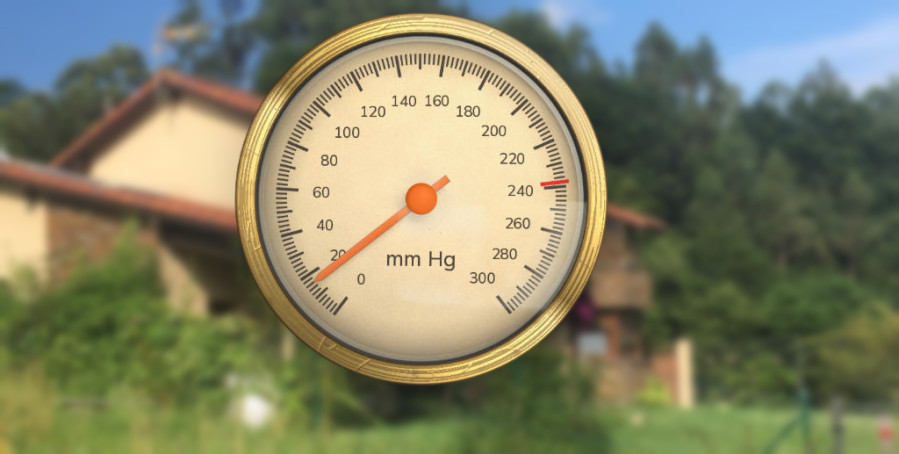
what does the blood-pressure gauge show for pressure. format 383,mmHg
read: 16,mmHg
